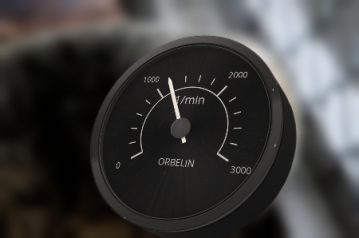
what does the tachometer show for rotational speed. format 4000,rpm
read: 1200,rpm
